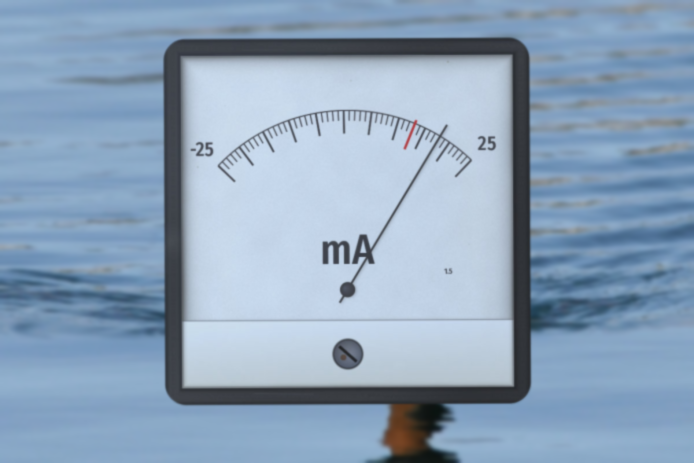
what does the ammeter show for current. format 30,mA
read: 18,mA
